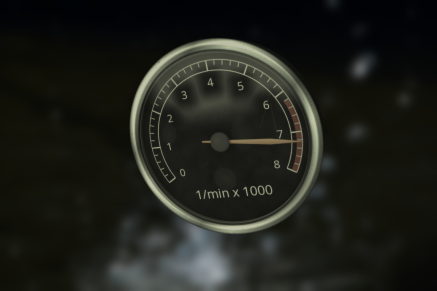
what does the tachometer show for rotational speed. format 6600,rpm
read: 7200,rpm
